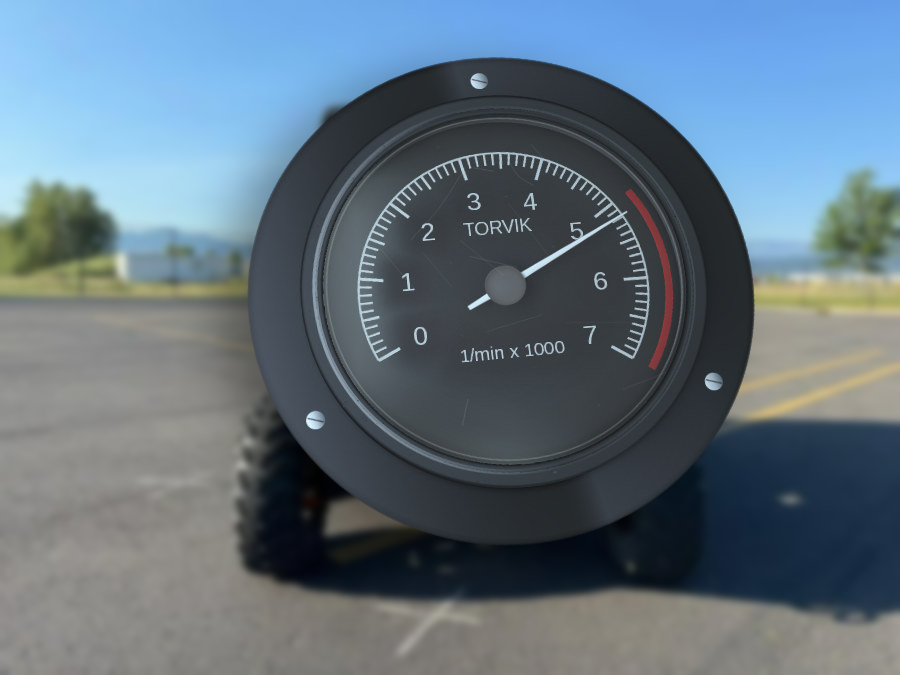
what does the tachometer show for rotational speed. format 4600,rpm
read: 5200,rpm
